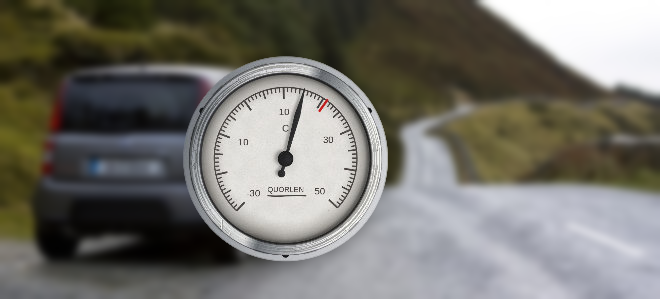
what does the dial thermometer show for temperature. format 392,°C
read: 15,°C
